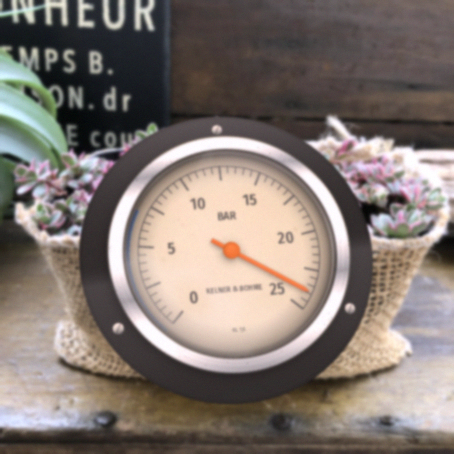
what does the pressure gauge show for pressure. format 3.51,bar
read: 24,bar
